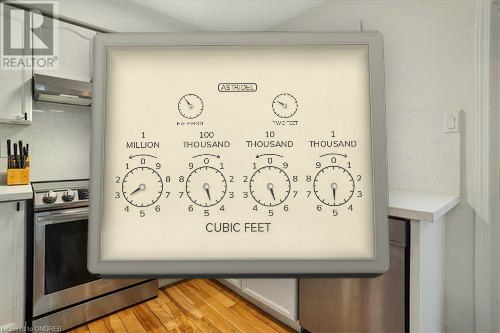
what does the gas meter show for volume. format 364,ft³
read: 345500,ft³
